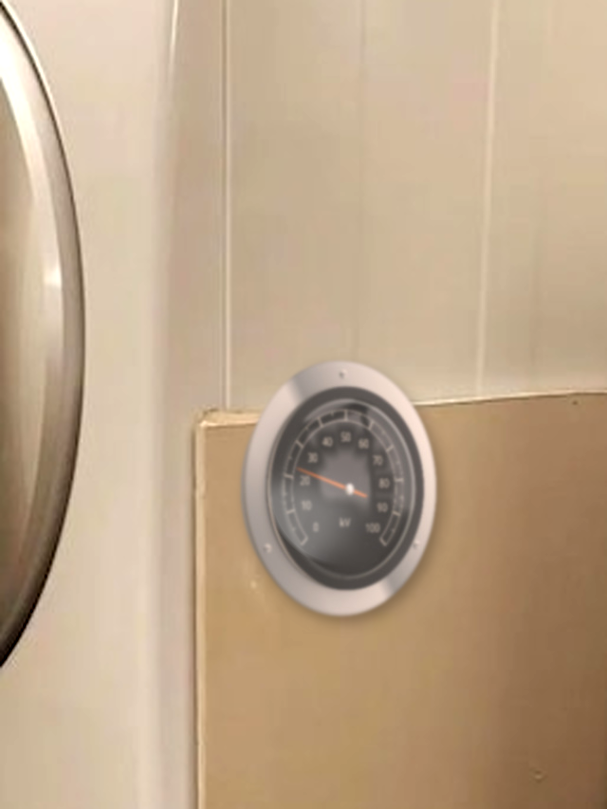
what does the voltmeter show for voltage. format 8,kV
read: 22.5,kV
